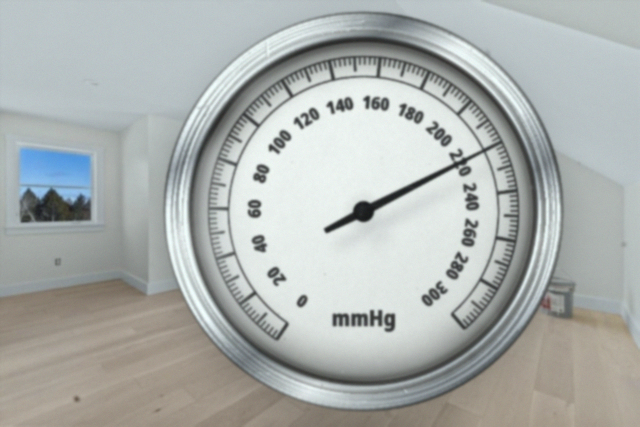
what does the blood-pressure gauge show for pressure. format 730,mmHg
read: 220,mmHg
